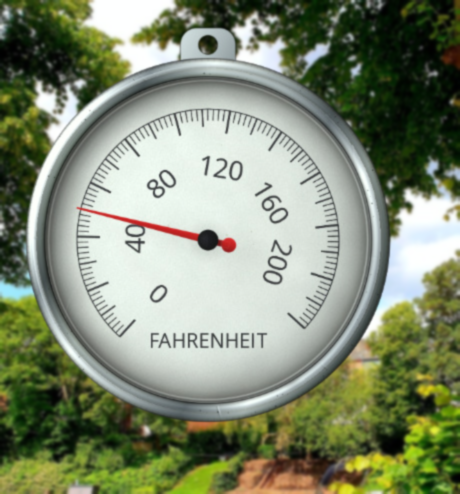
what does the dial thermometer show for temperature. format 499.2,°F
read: 50,°F
